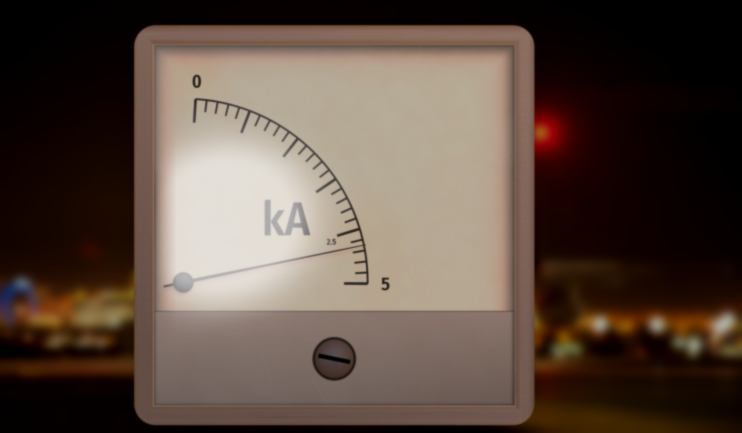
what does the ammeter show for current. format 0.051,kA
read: 4.3,kA
